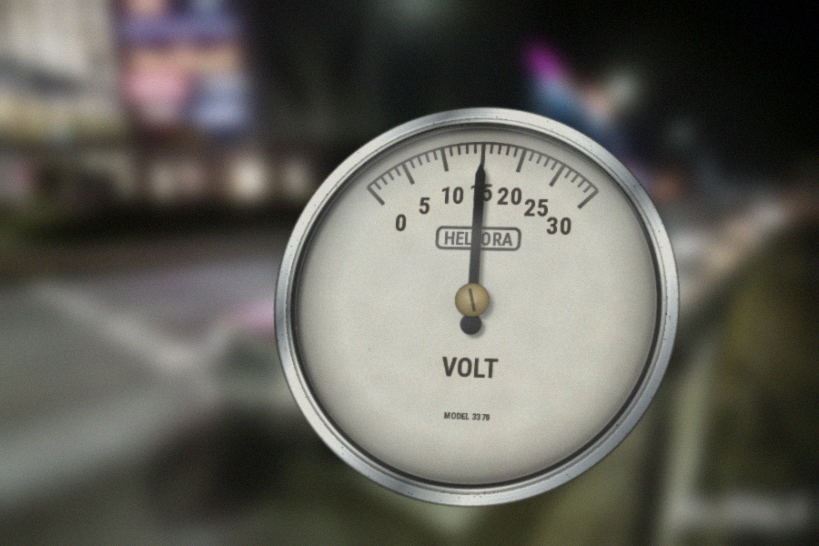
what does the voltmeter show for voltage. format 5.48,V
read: 15,V
